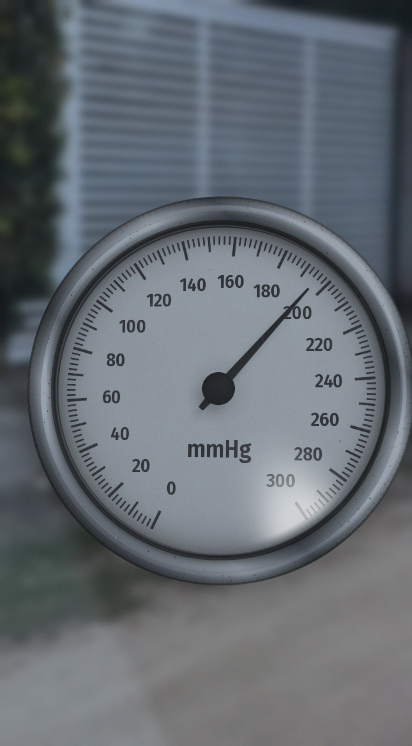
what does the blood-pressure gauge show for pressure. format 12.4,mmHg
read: 196,mmHg
